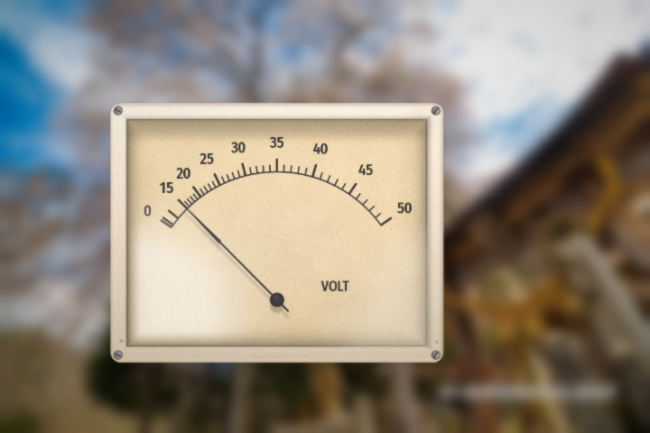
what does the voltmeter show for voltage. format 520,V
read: 15,V
